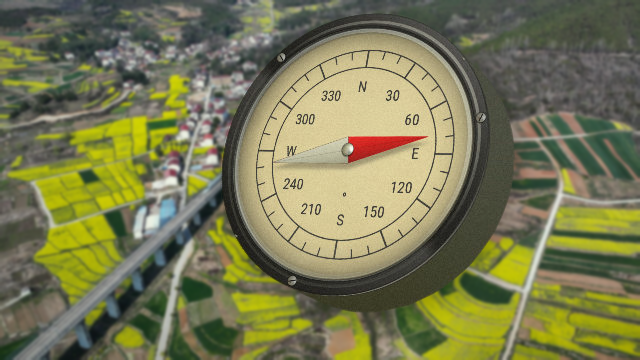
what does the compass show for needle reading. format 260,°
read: 80,°
